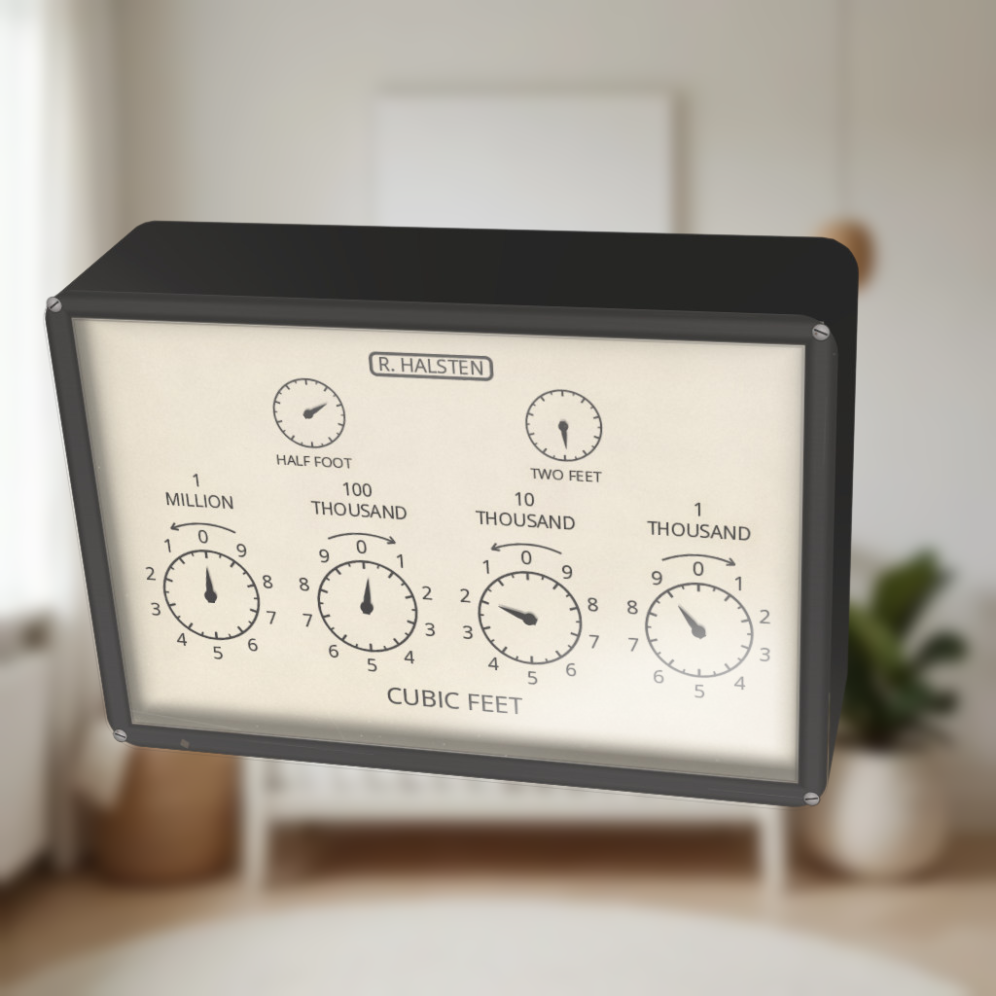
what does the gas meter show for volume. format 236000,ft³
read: 1900,ft³
